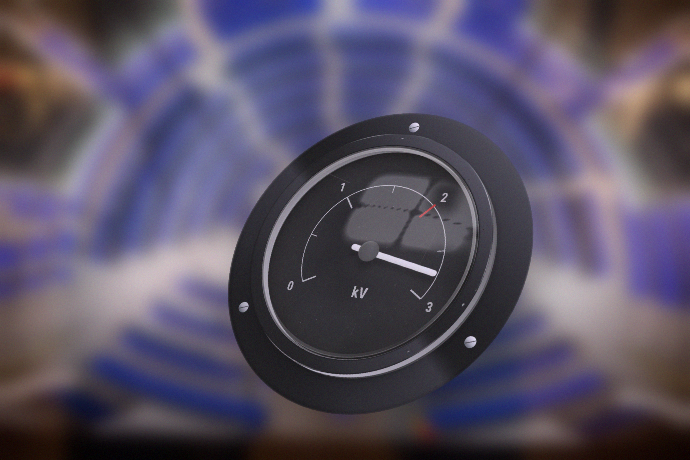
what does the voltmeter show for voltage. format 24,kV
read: 2.75,kV
